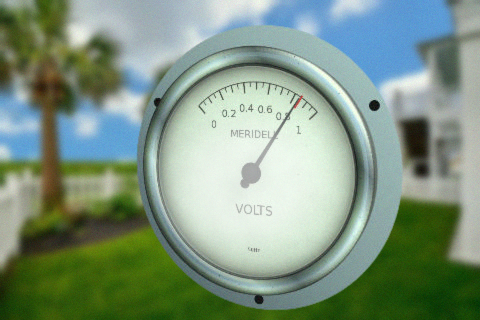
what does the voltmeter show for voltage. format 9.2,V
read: 0.85,V
